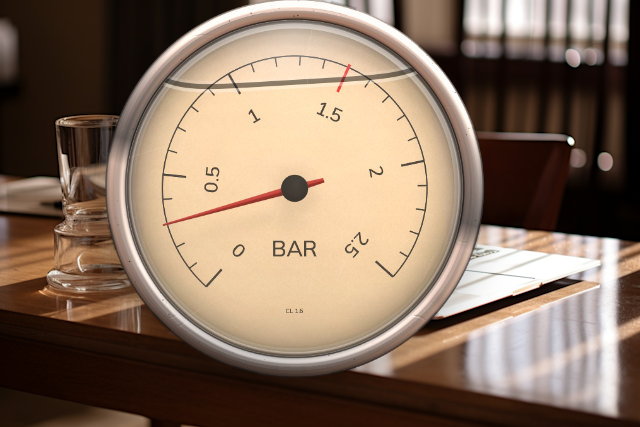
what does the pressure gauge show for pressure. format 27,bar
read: 0.3,bar
